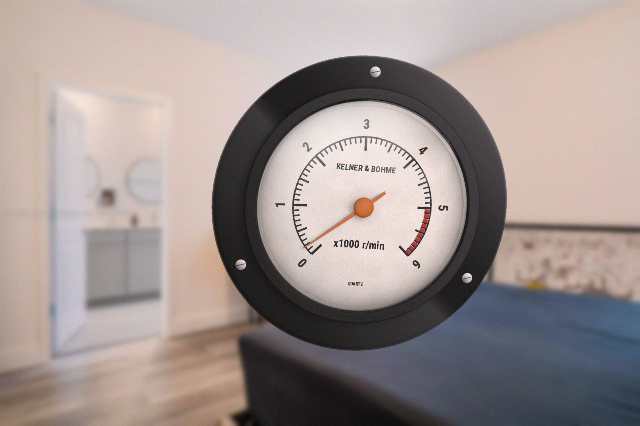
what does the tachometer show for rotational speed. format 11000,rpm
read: 200,rpm
